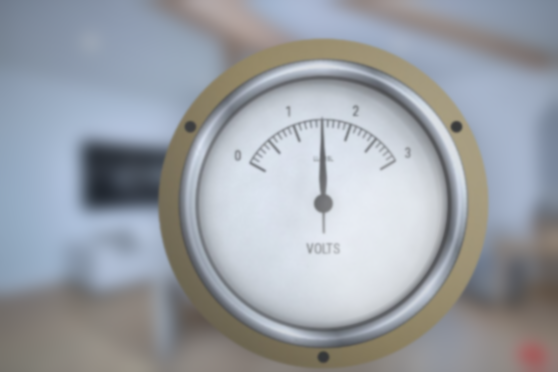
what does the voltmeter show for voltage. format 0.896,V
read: 1.5,V
